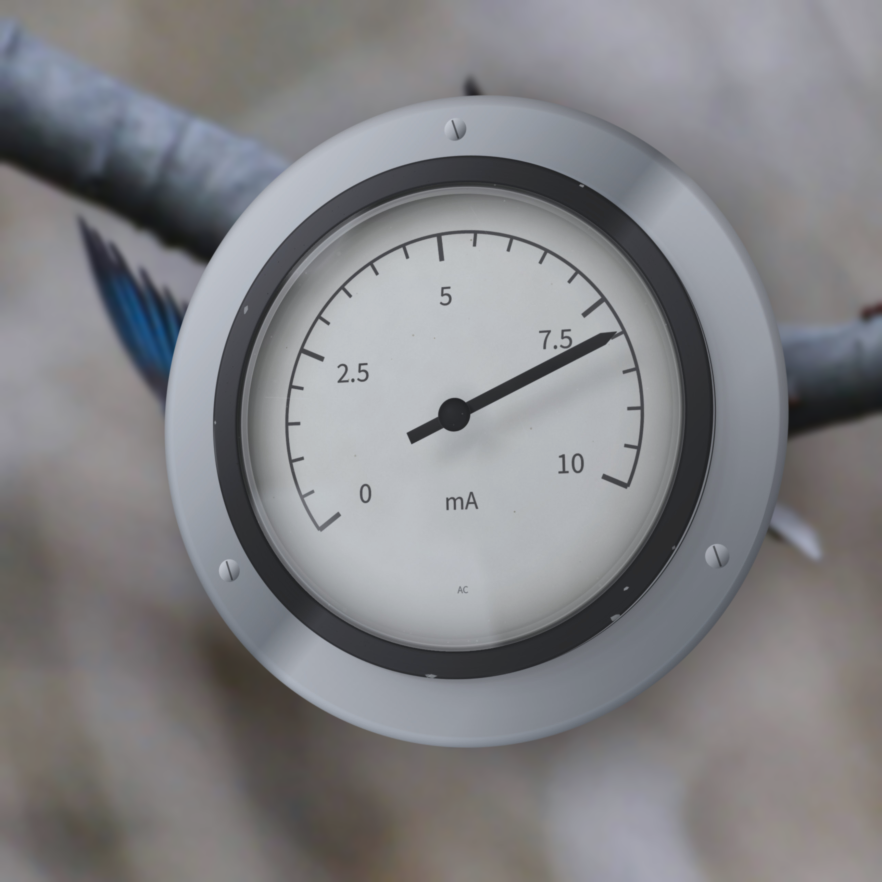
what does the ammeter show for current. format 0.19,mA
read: 8,mA
